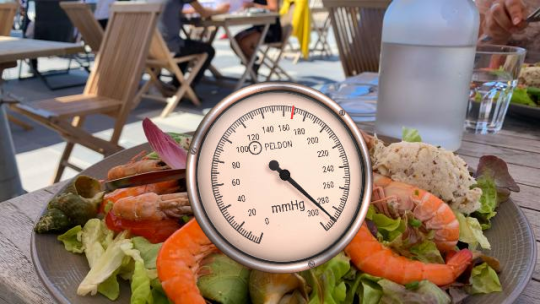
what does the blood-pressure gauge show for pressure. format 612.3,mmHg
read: 290,mmHg
